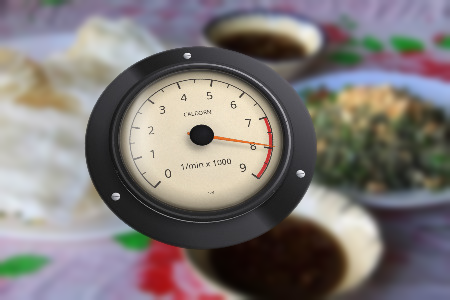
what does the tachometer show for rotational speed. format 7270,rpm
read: 8000,rpm
